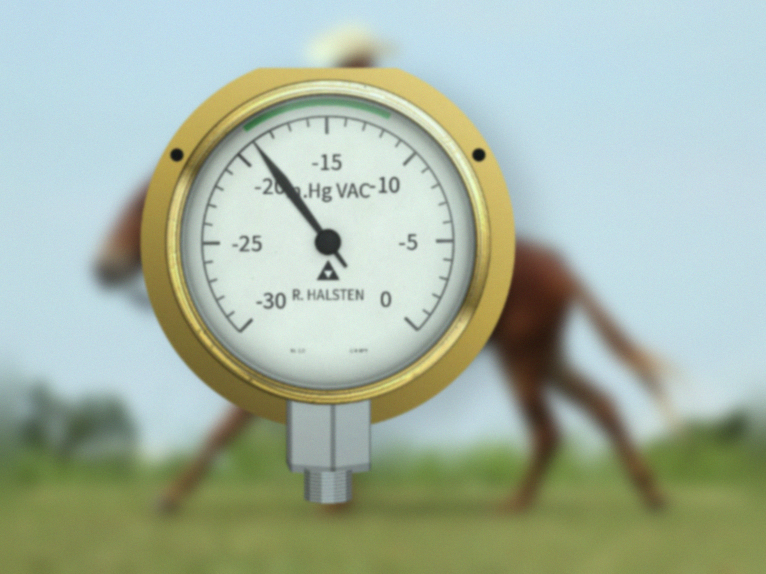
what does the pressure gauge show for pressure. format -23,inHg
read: -19,inHg
